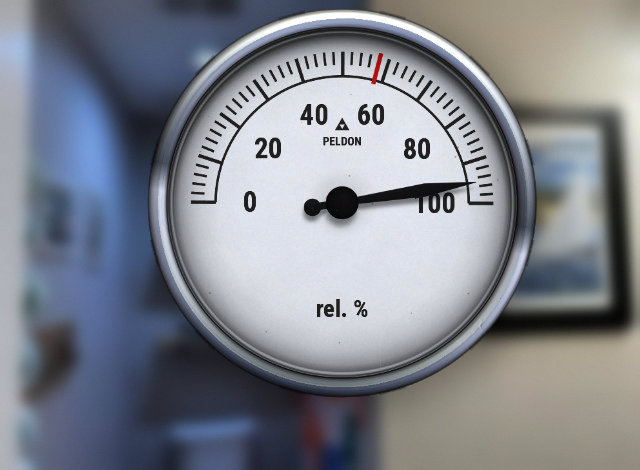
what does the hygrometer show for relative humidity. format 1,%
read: 95,%
